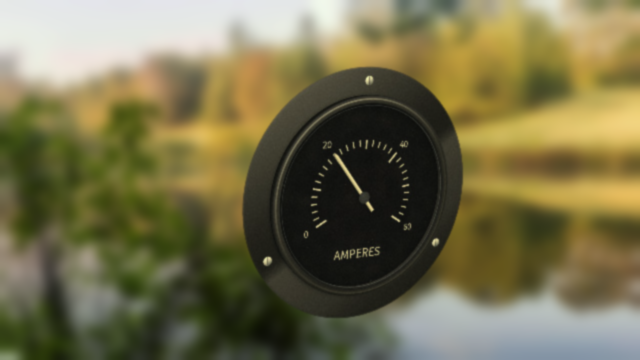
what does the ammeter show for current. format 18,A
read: 20,A
